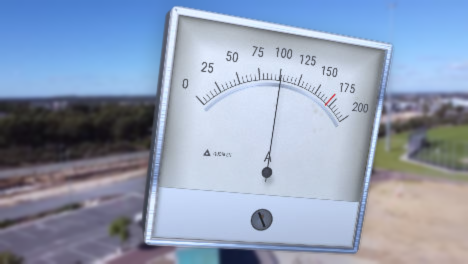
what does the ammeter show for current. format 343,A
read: 100,A
